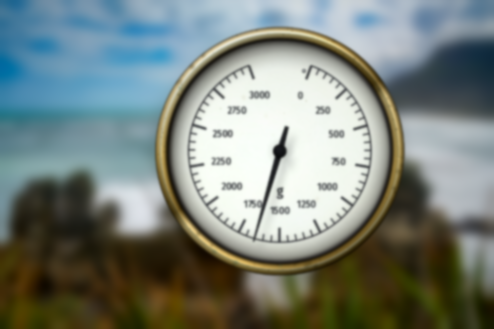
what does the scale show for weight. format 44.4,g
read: 1650,g
